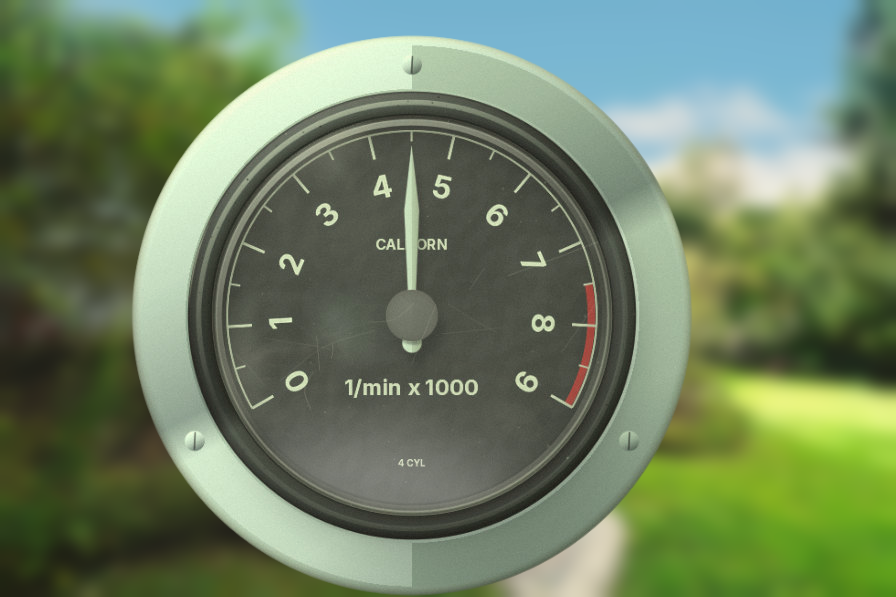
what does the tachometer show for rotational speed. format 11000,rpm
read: 4500,rpm
